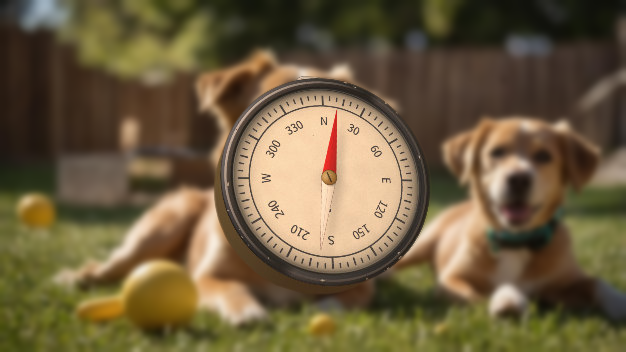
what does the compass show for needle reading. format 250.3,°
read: 10,°
